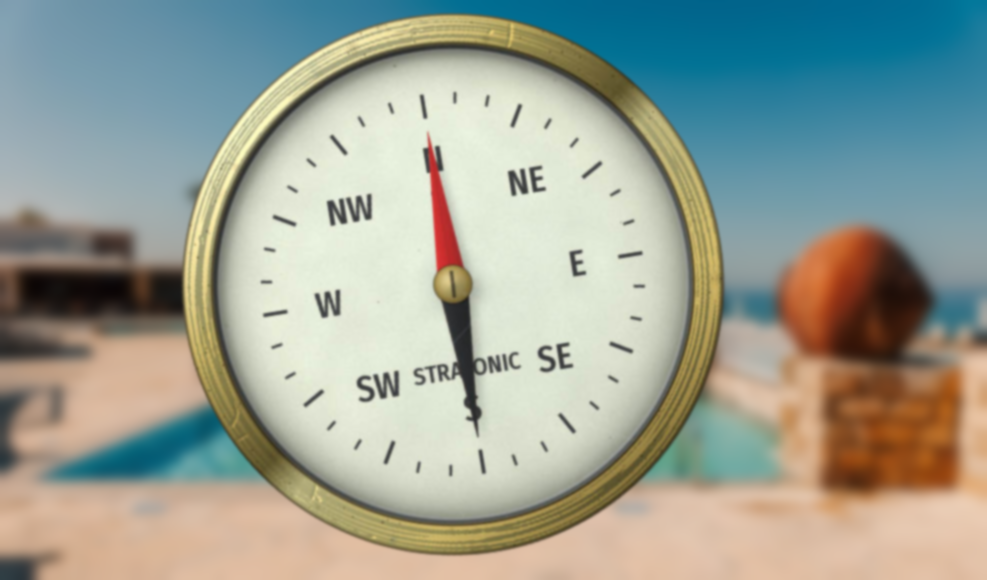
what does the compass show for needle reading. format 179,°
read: 0,°
